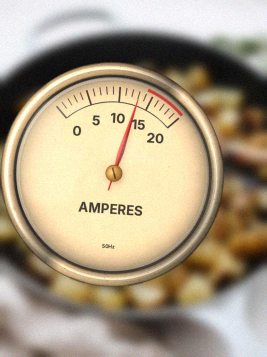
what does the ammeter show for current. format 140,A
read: 13,A
